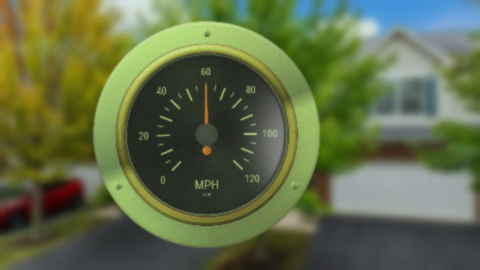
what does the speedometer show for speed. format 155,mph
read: 60,mph
